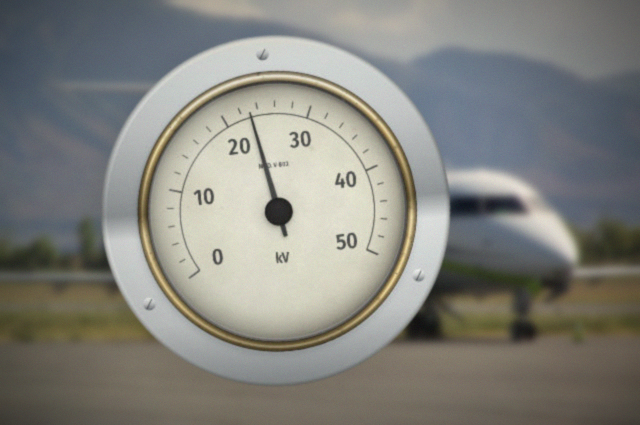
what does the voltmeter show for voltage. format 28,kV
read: 23,kV
